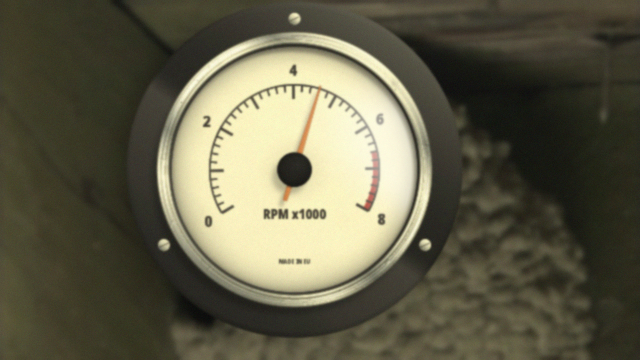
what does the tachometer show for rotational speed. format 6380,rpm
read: 4600,rpm
